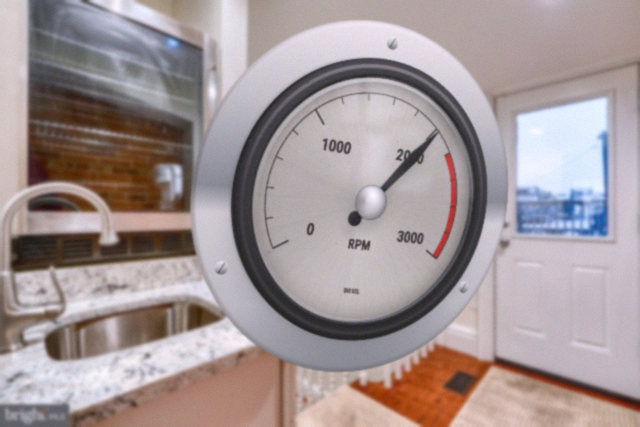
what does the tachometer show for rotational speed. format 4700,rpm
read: 2000,rpm
